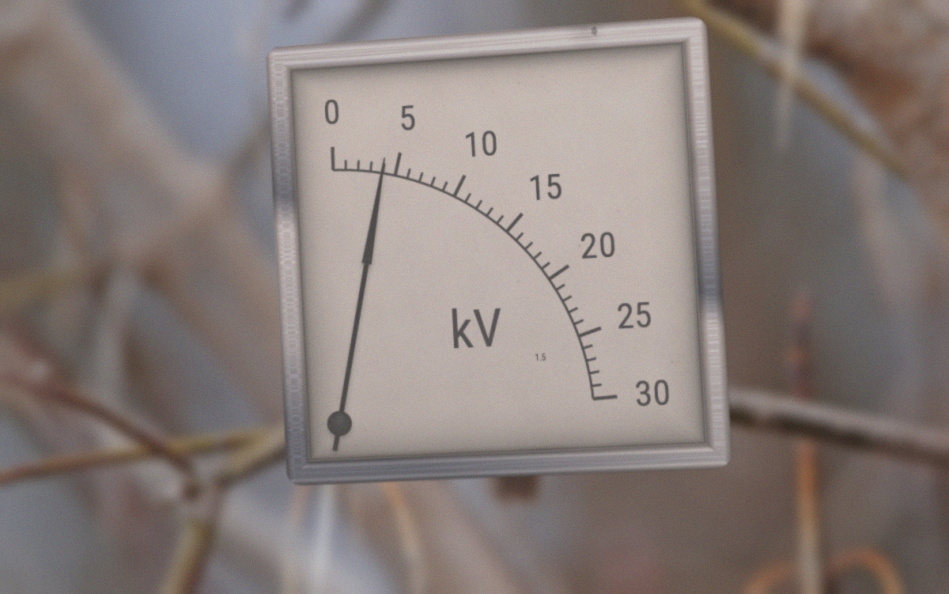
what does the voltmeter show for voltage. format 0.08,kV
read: 4,kV
